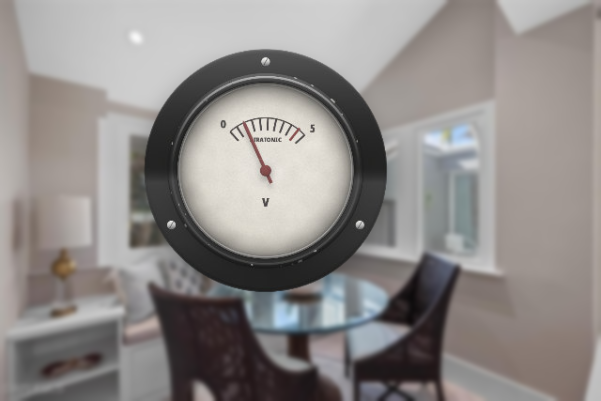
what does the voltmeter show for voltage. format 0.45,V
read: 1,V
